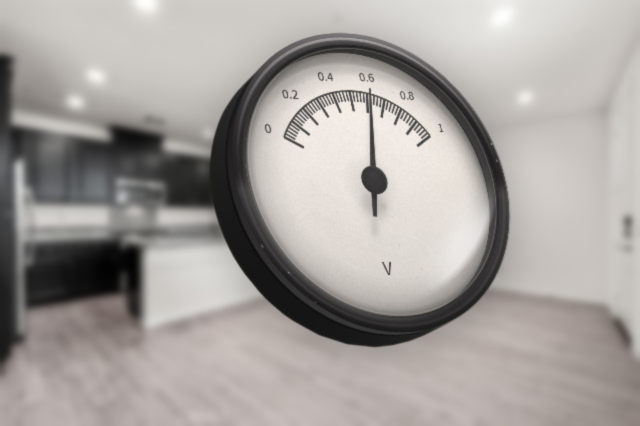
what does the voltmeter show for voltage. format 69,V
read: 0.6,V
